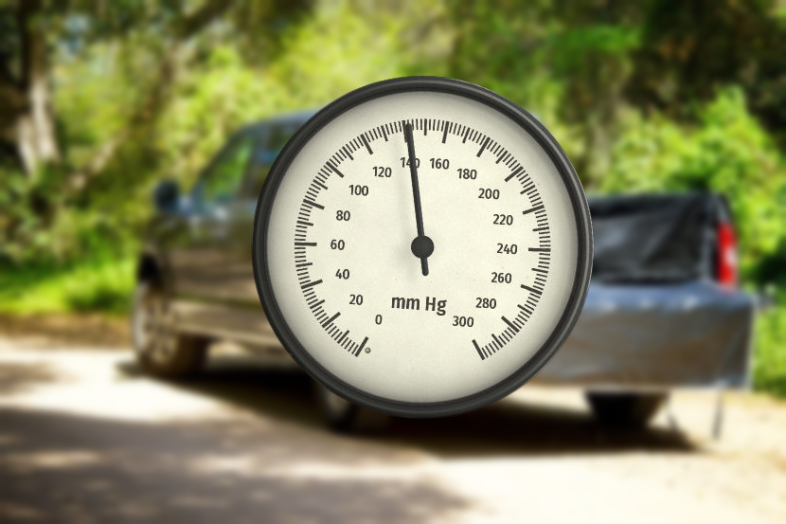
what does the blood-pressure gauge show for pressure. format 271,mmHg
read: 142,mmHg
